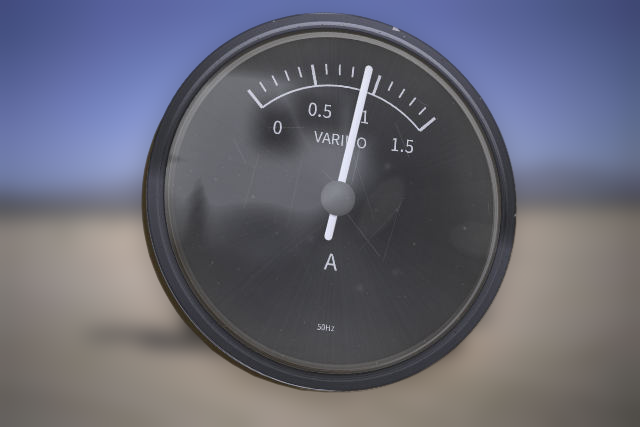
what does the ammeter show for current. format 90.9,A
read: 0.9,A
